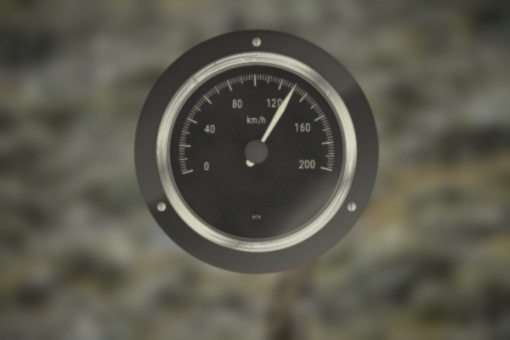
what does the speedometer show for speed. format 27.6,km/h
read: 130,km/h
